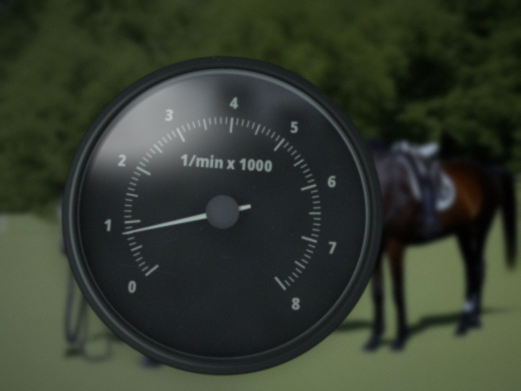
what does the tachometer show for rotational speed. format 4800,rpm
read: 800,rpm
